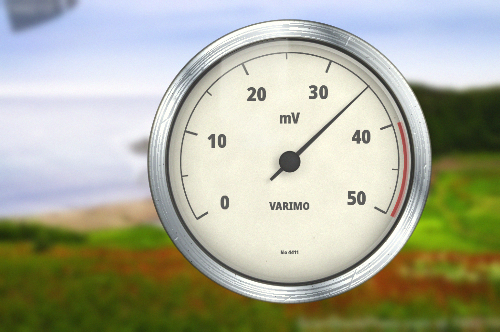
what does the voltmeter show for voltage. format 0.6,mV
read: 35,mV
